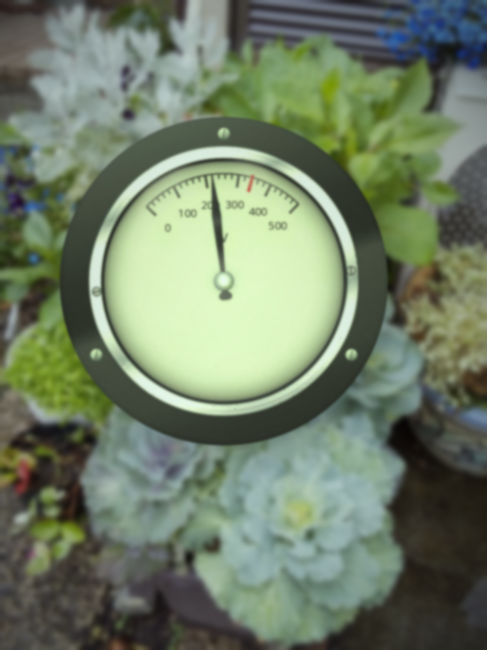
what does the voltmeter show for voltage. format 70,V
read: 220,V
